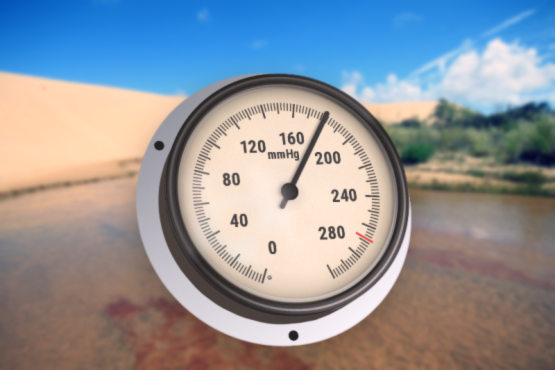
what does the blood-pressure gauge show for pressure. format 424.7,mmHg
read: 180,mmHg
